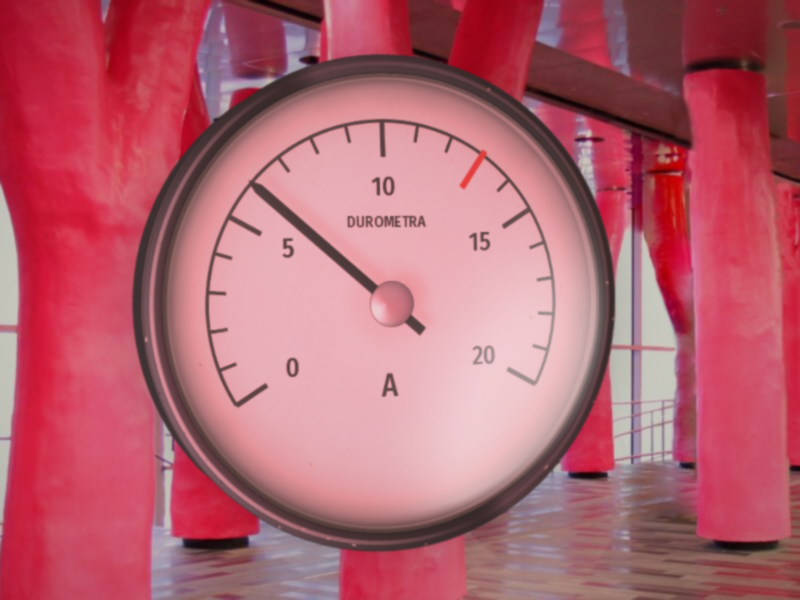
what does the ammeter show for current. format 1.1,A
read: 6,A
